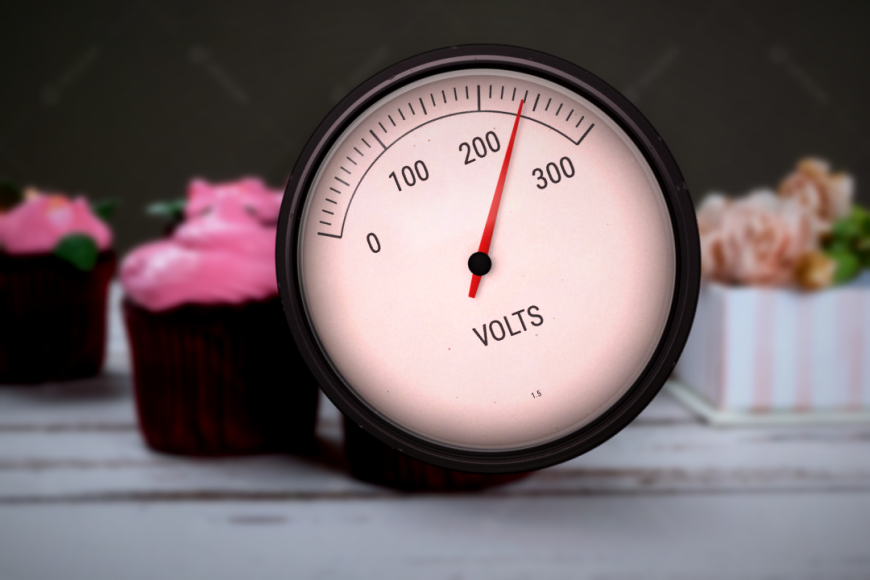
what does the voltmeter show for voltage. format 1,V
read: 240,V
